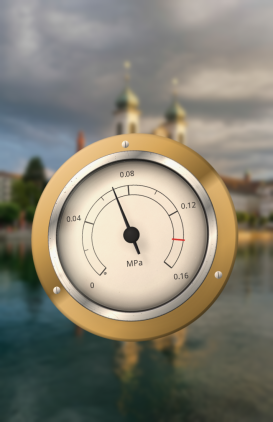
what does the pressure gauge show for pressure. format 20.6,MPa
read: 0.07,MPa
